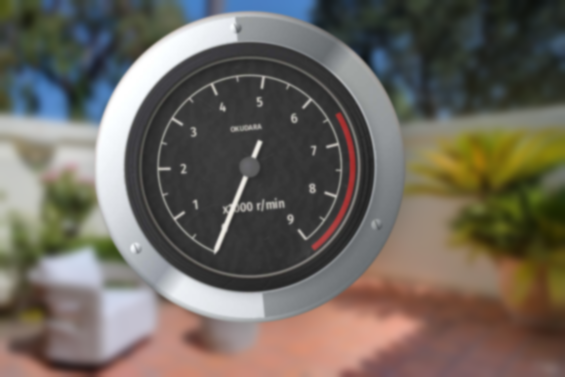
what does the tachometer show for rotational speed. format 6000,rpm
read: 0,rpm
